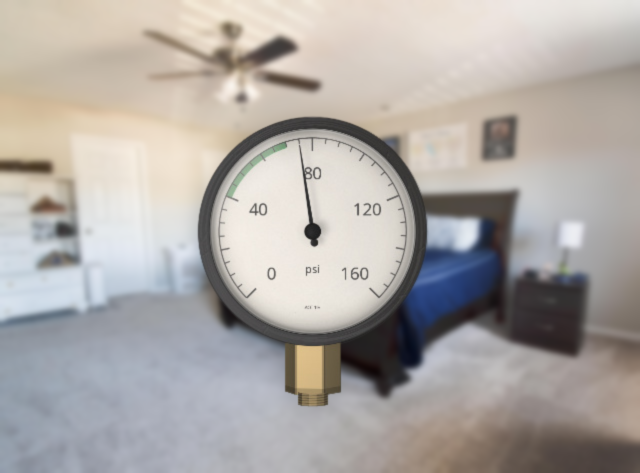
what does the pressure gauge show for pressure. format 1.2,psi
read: 75,psi
